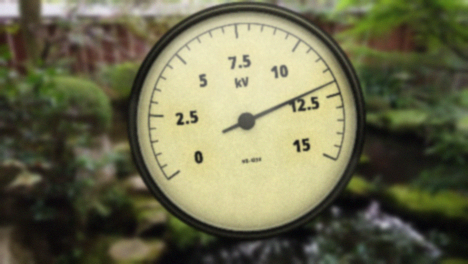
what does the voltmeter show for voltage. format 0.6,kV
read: 12,kV
